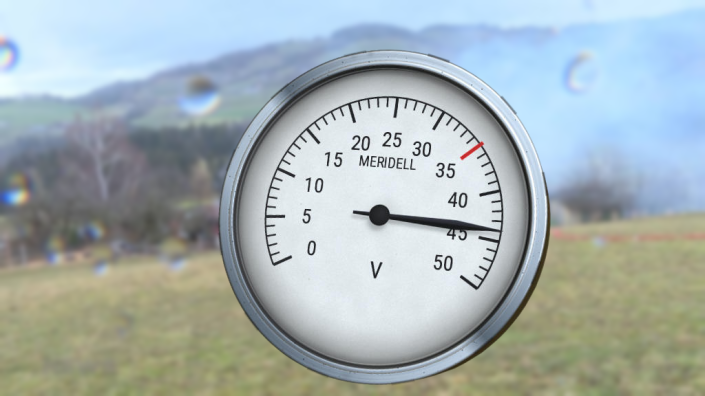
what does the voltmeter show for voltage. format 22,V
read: 44,V
